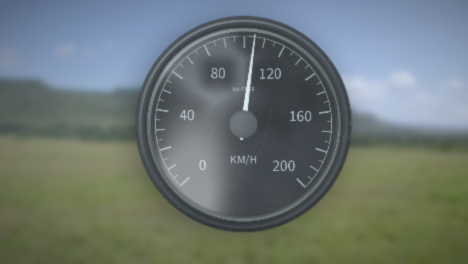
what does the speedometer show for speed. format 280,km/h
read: 105,km/h
